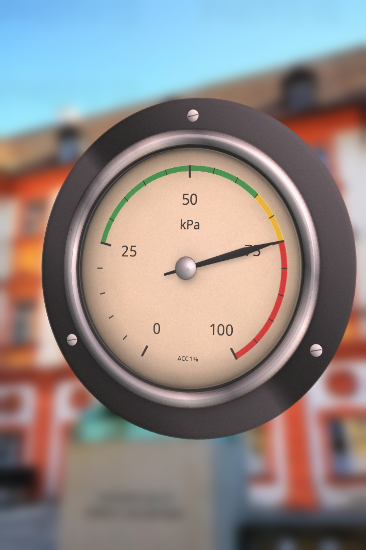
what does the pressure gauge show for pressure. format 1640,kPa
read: 75,kPa
